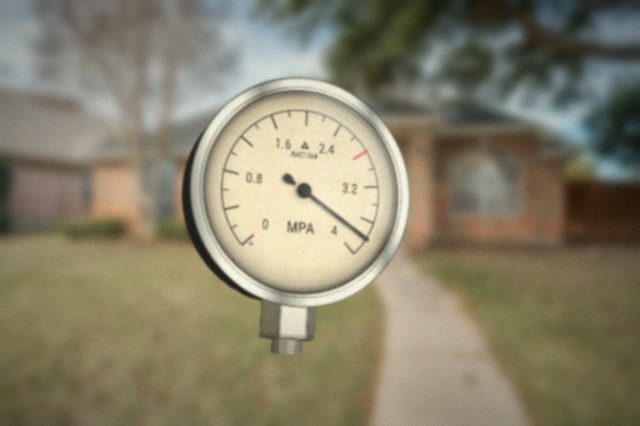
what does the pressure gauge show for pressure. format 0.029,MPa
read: 3.8,MPa
